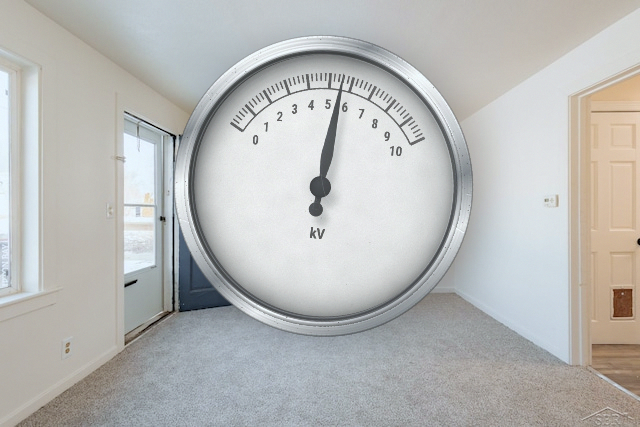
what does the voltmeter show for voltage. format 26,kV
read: 5.6,kV
